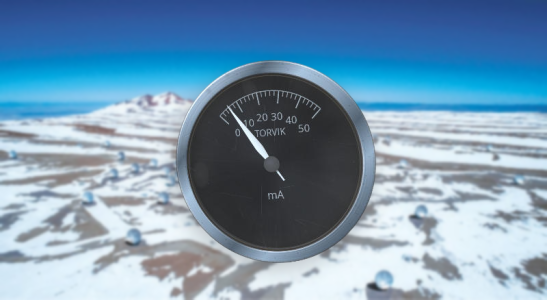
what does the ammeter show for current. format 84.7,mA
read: 6,mA
